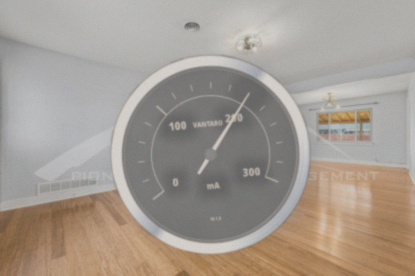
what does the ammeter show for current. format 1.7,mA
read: 200,mA
